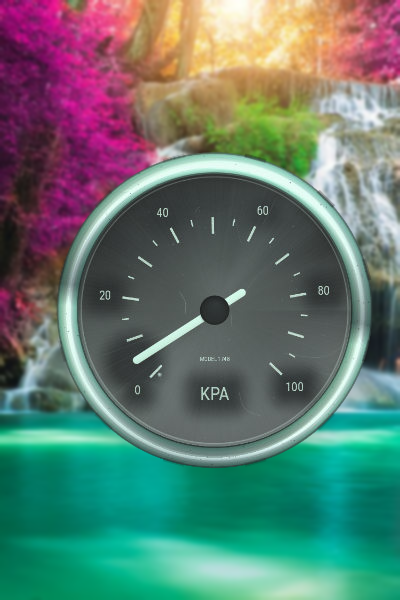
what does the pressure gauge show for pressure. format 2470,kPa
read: 5,kPa
